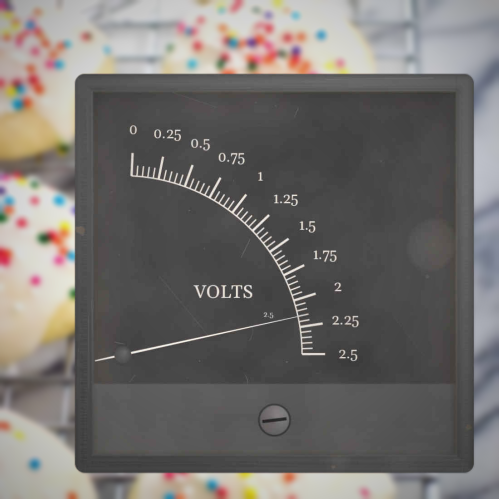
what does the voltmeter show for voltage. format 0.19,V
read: 2.15,V
